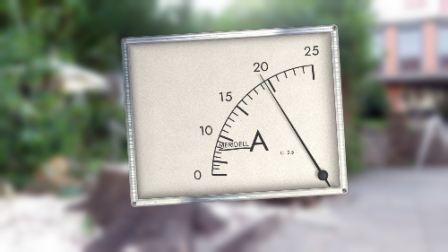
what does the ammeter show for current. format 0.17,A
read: 19.5,A
